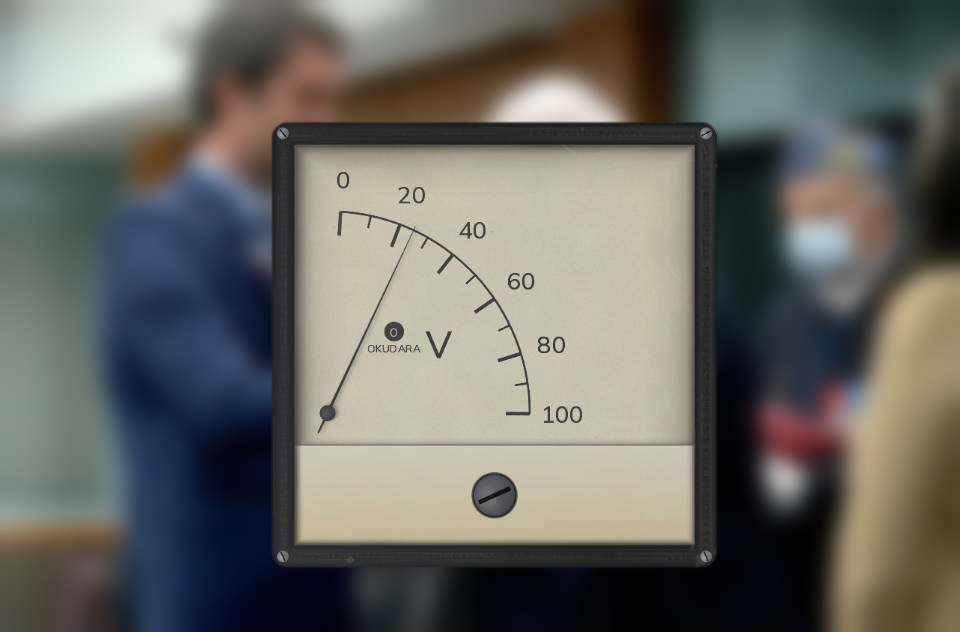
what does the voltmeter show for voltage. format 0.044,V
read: 25,V
